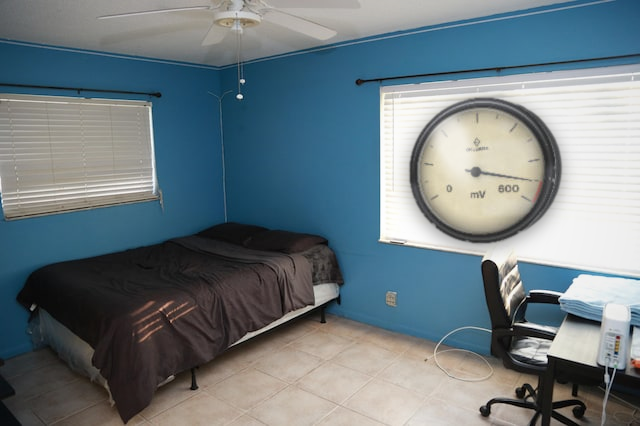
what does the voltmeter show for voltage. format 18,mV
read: 550,mV
